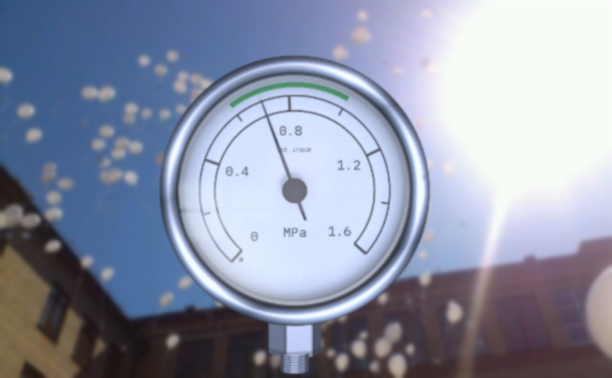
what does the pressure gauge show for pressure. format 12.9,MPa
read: 0.7,MPa
